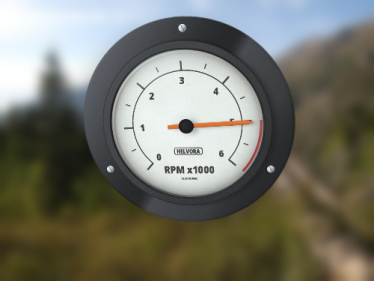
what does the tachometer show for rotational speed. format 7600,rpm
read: 5000,rpm
